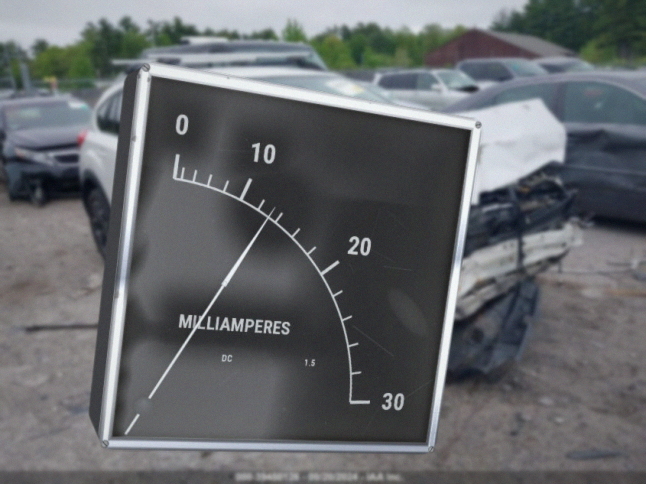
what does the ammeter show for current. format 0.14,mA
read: 13,mA
